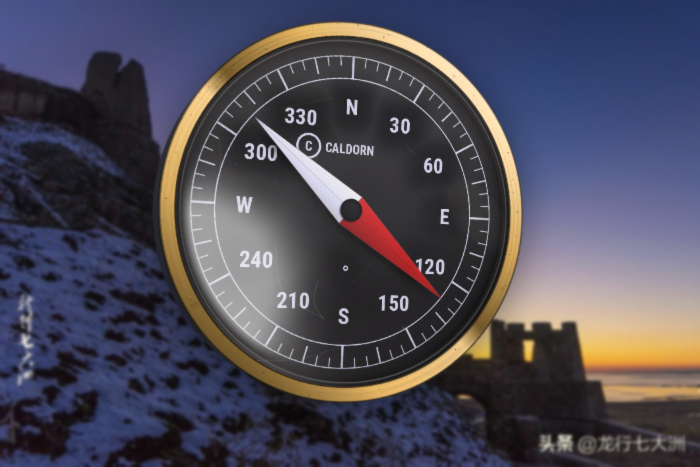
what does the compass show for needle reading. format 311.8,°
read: 130,°
